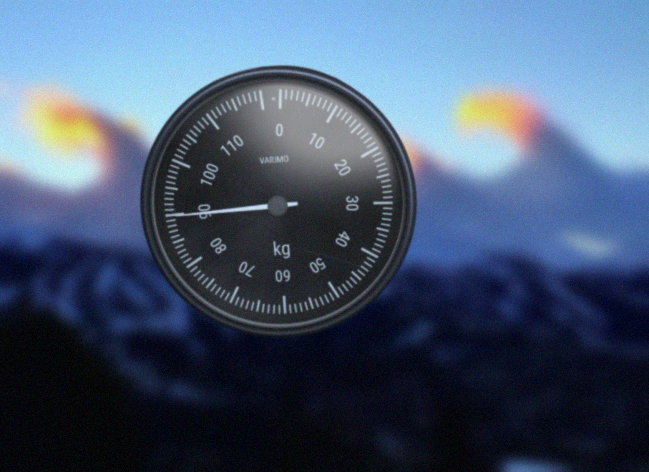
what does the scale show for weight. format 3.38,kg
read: 90,kg
